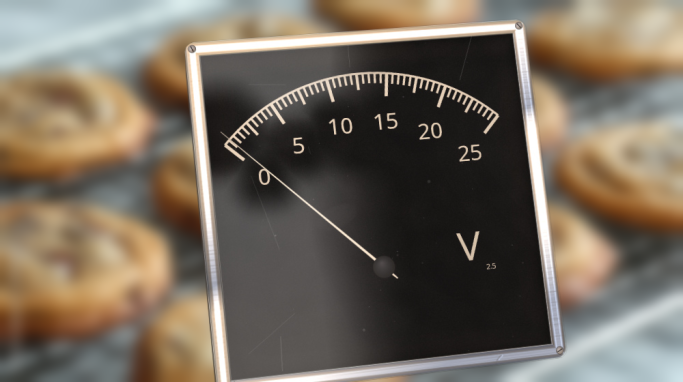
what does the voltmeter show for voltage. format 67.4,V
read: 0.5,V
